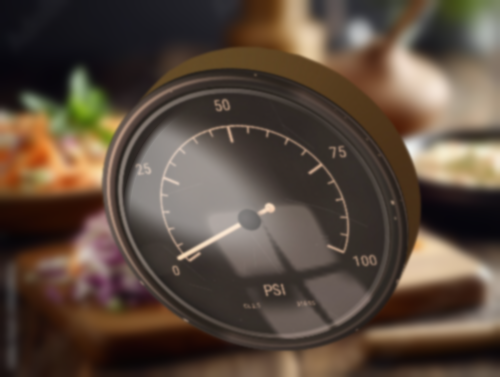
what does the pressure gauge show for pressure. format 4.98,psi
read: 2.5,psi
